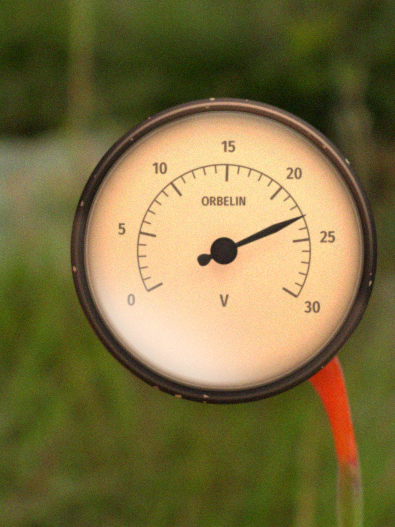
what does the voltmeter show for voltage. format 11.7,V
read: 23,V
